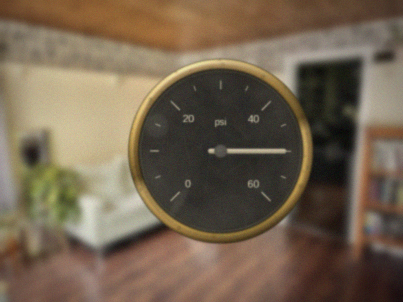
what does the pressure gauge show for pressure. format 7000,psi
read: 50,psi
